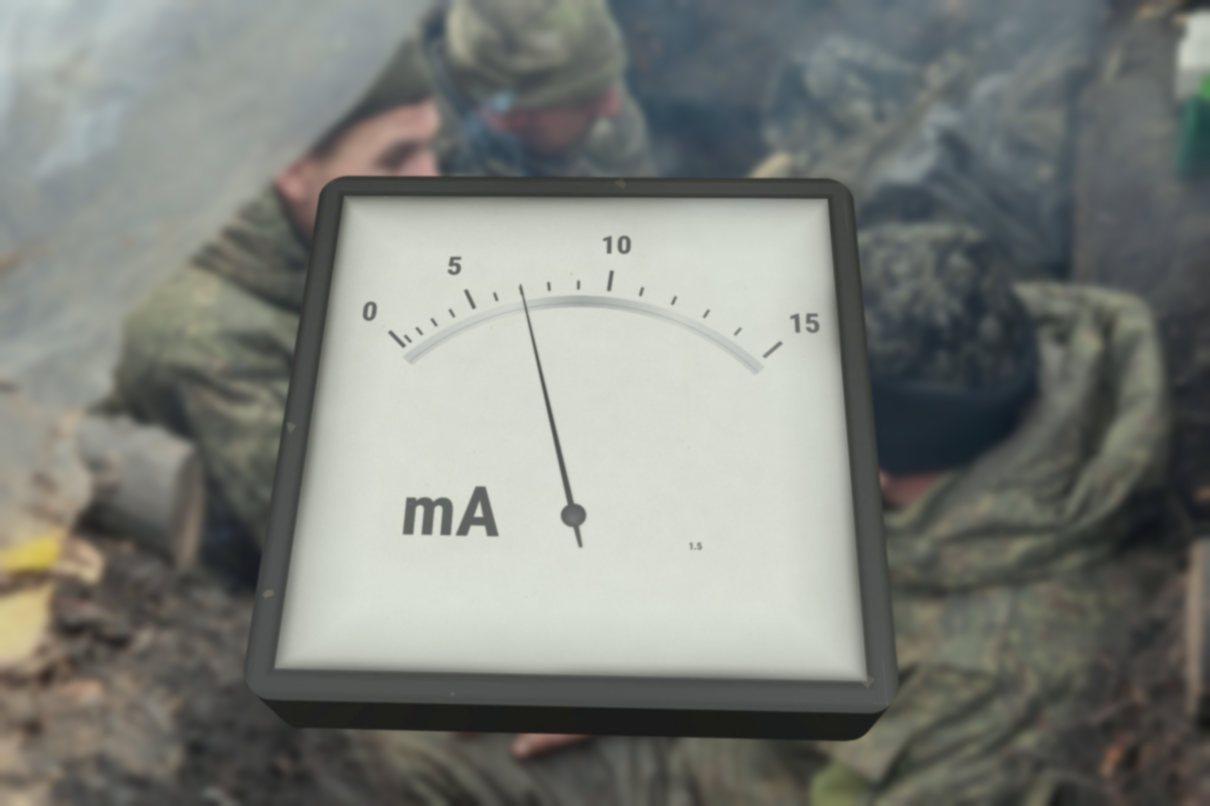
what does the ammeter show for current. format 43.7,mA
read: 7,mA
